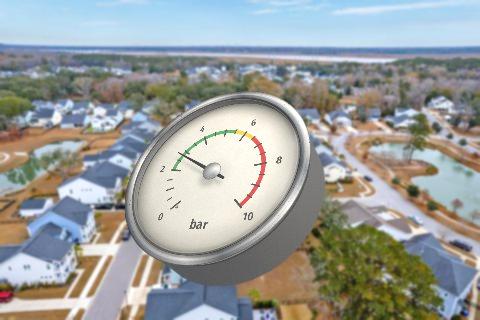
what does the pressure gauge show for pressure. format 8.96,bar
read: 2.75,bar
